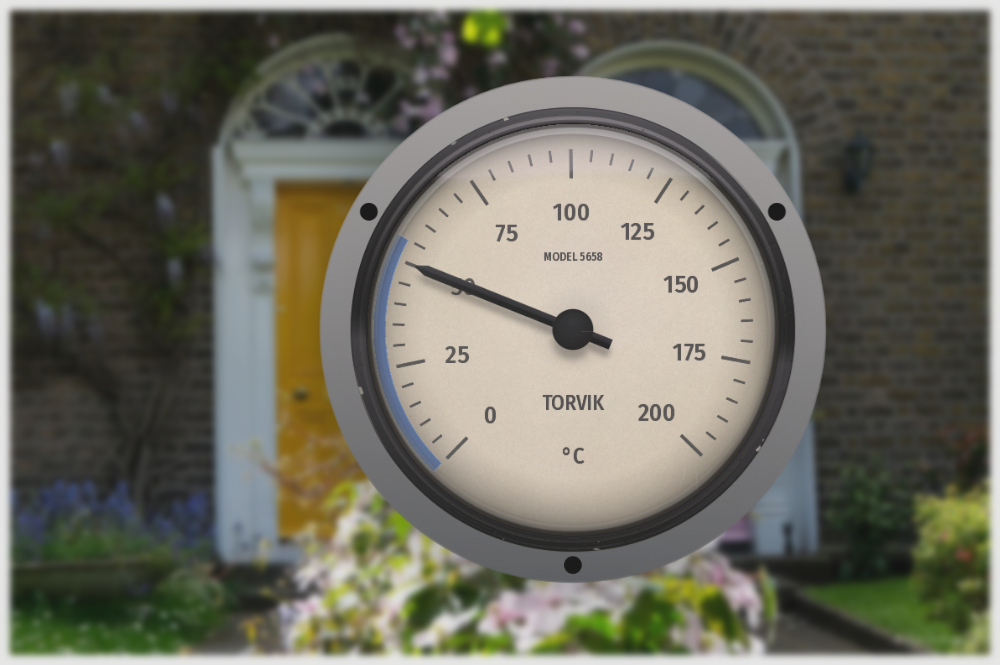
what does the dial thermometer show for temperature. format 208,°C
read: 50,°C
